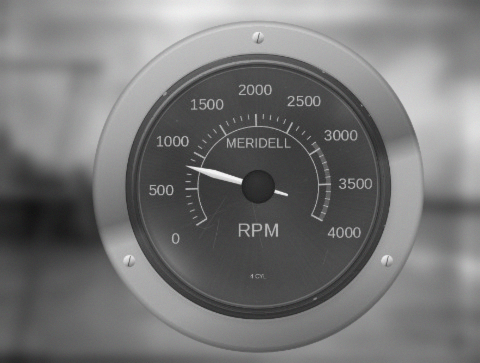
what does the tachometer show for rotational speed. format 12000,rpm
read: 800,rpm
